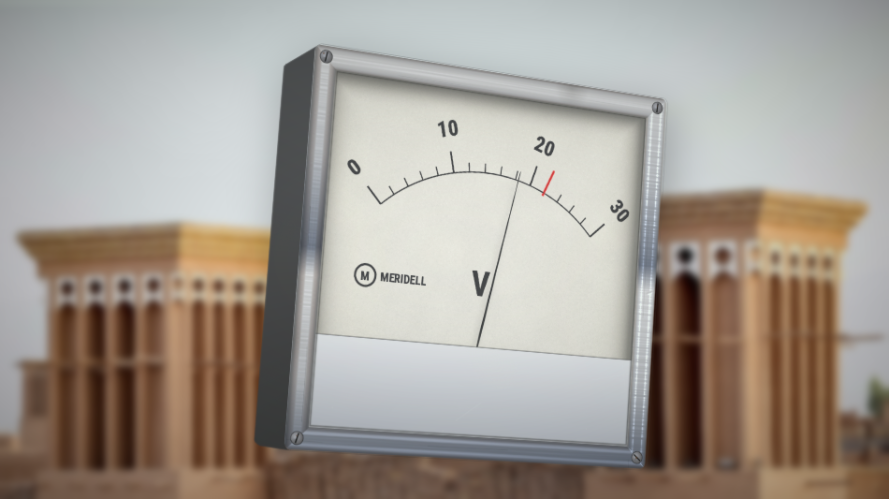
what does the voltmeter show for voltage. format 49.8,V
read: 18,V
